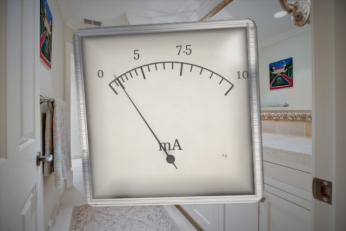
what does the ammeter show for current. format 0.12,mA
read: 2.5,mA
